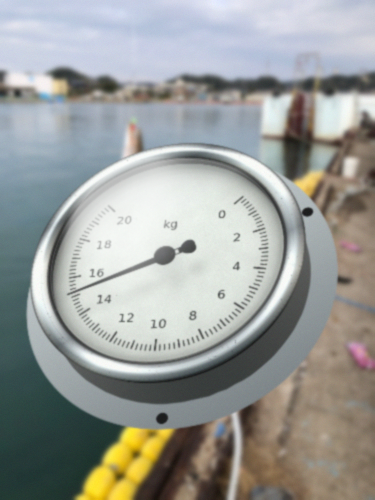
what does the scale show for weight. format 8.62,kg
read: 15,kg
